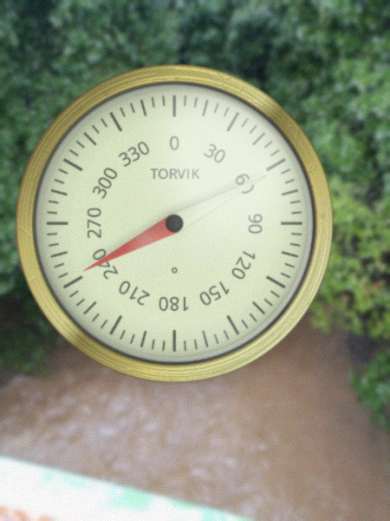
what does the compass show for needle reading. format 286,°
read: 242.5,°
